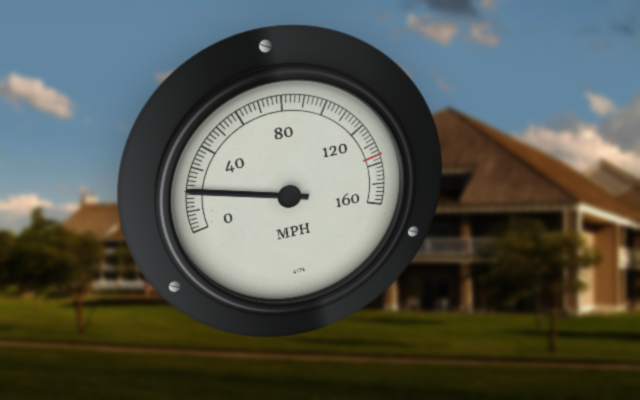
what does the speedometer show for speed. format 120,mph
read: 20,mph
